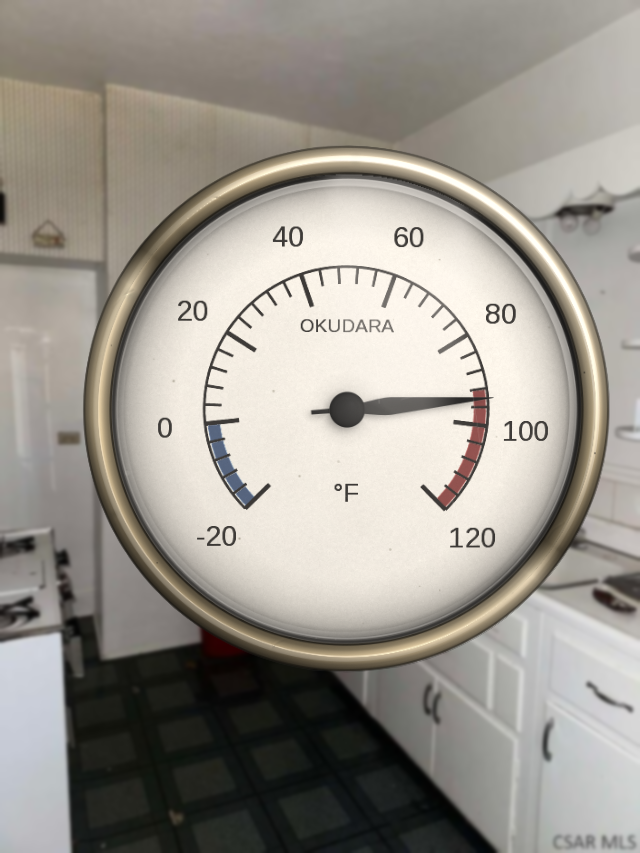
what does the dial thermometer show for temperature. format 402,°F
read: 94,°F
